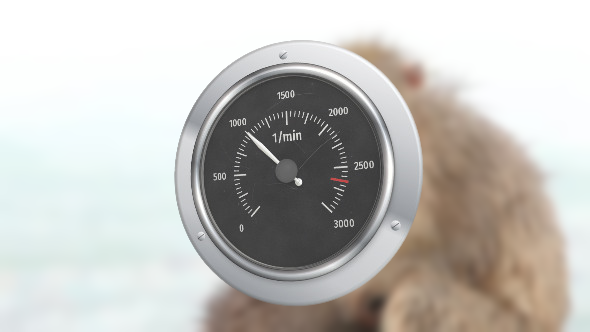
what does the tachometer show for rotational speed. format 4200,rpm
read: 1000,rpm
